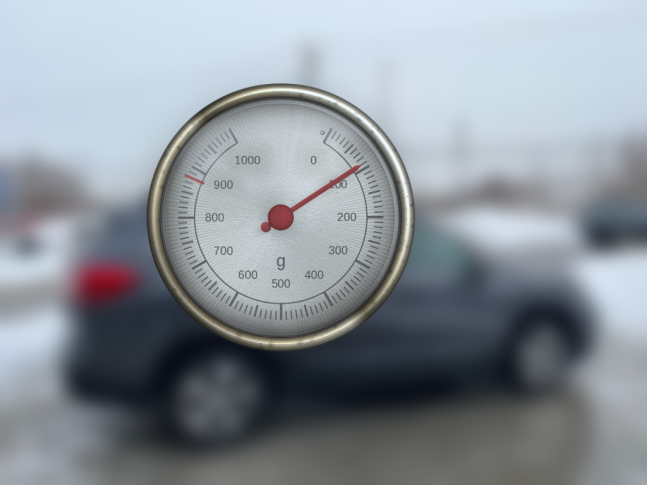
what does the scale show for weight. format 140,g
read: 90,g
